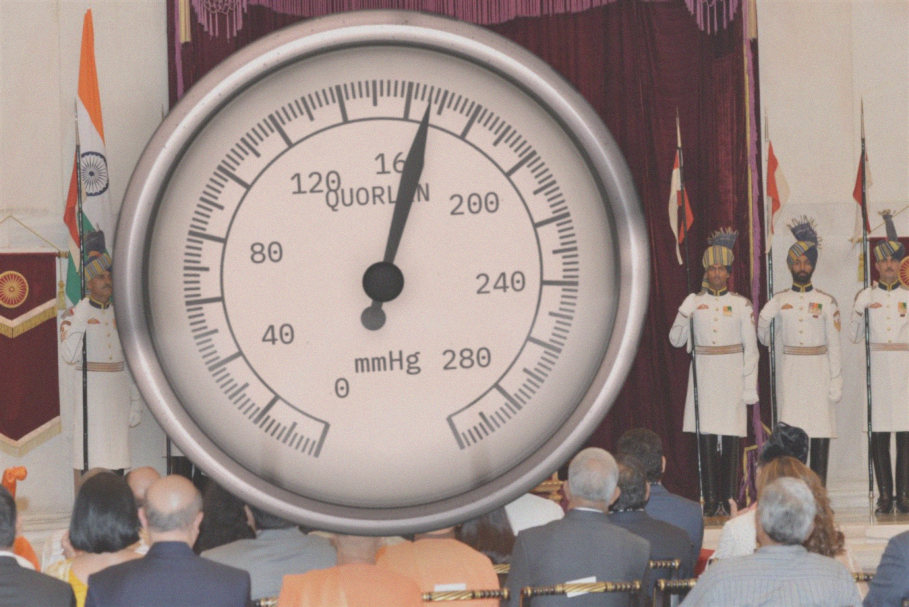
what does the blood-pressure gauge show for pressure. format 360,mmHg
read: 166,mmHg
